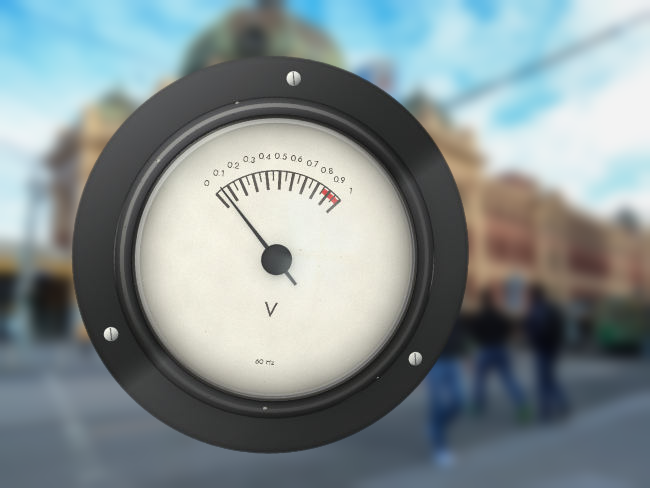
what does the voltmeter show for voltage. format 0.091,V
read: 0.05,V
